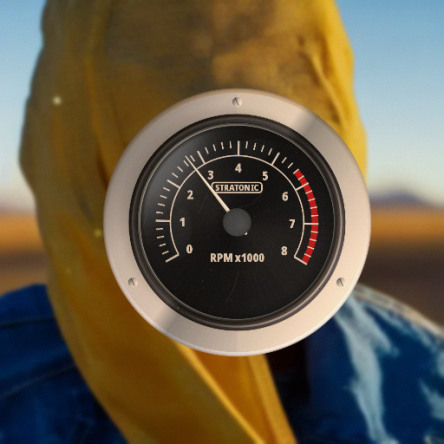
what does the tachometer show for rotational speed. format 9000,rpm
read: 2700,rpm
